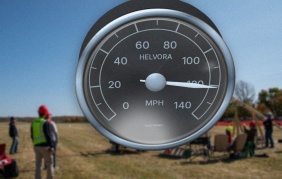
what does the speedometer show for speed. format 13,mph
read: 120,mph
